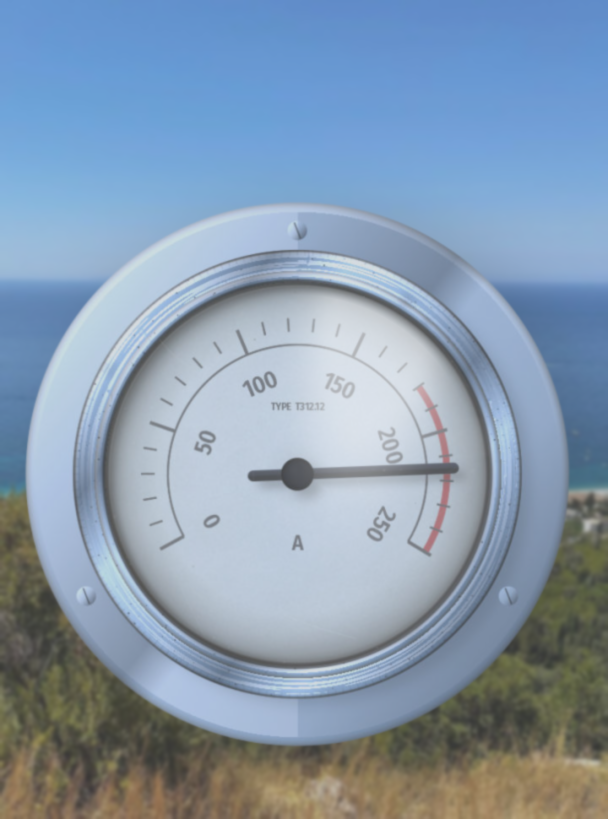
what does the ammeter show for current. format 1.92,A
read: 215,A
